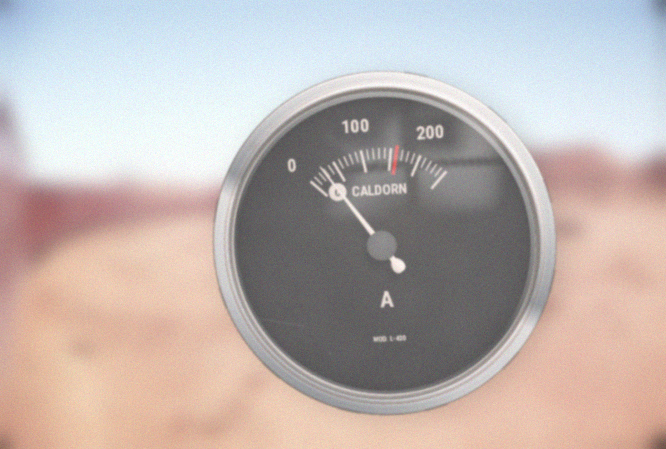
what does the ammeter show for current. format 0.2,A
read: 30,A
